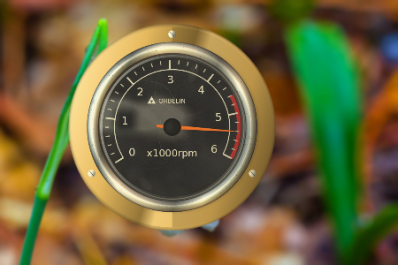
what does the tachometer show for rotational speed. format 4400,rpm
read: 5400,rpm
